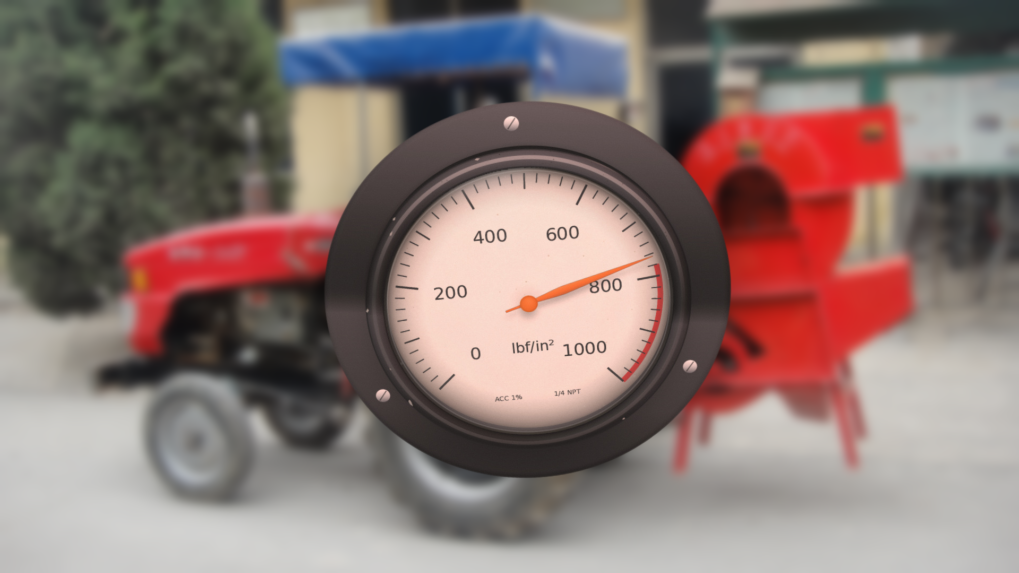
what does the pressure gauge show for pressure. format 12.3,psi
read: 760,psi
